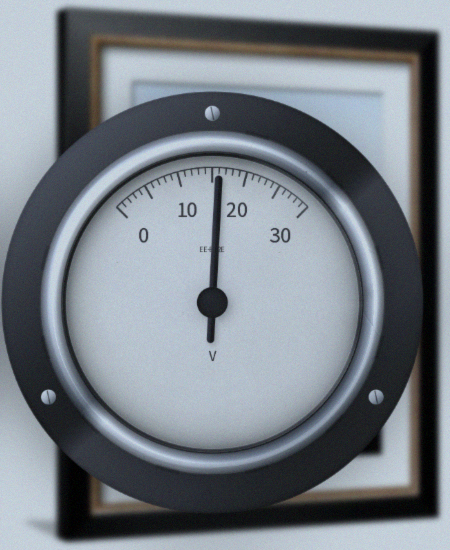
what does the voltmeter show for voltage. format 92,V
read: 16,V
